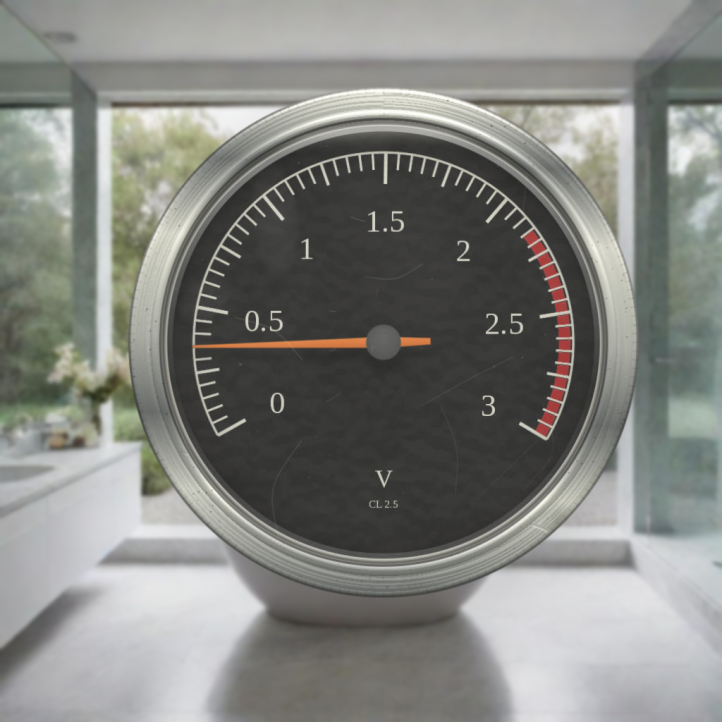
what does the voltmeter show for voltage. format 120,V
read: 0.35,V
